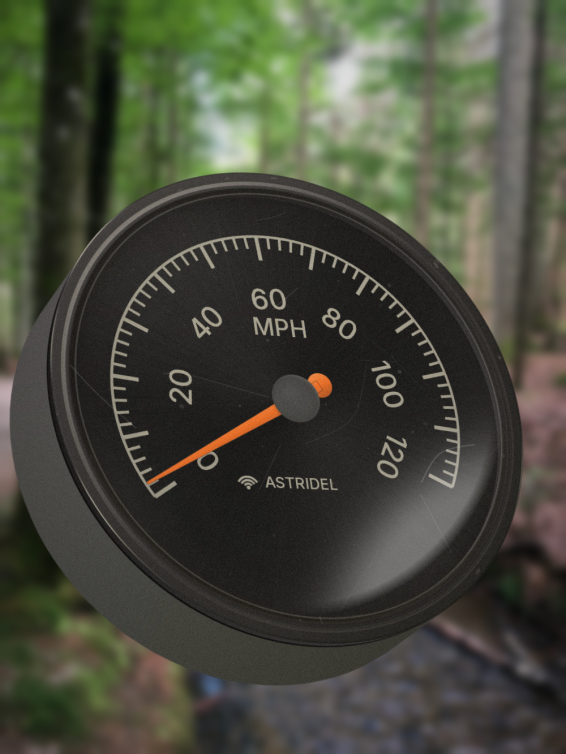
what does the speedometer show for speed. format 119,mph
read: 2,mph
